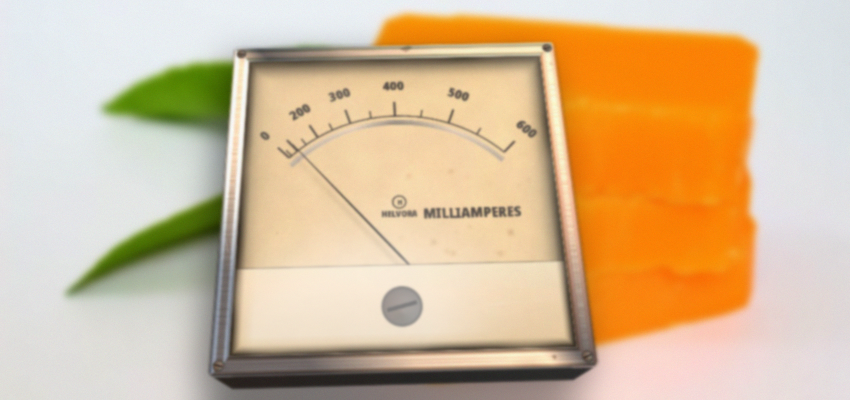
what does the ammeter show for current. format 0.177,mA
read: 100,mA
